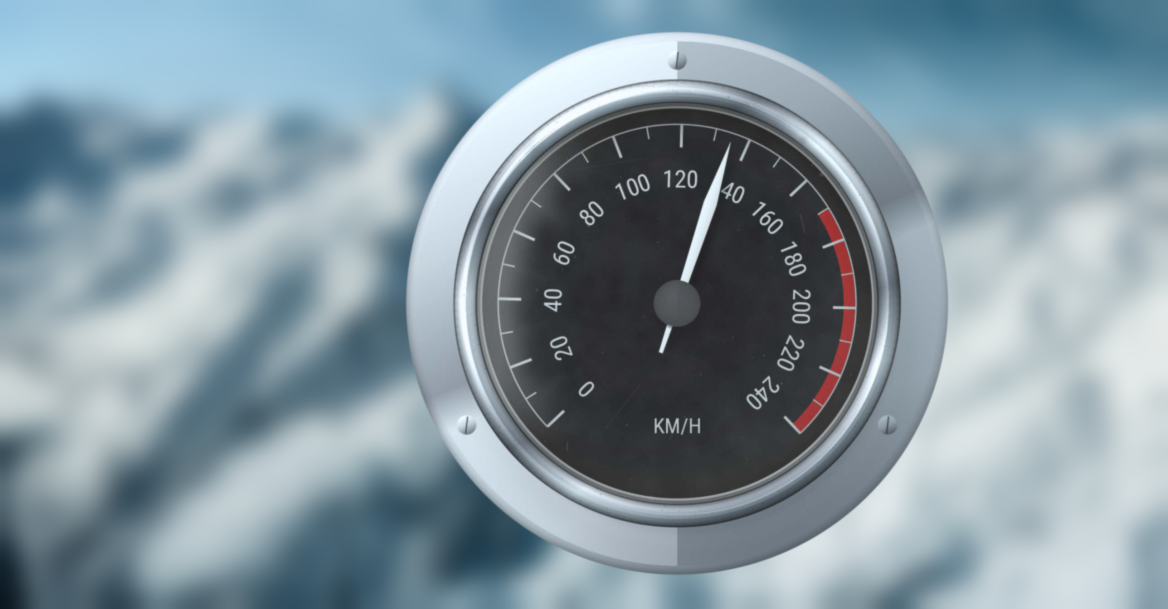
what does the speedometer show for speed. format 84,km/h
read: 135,km/h
